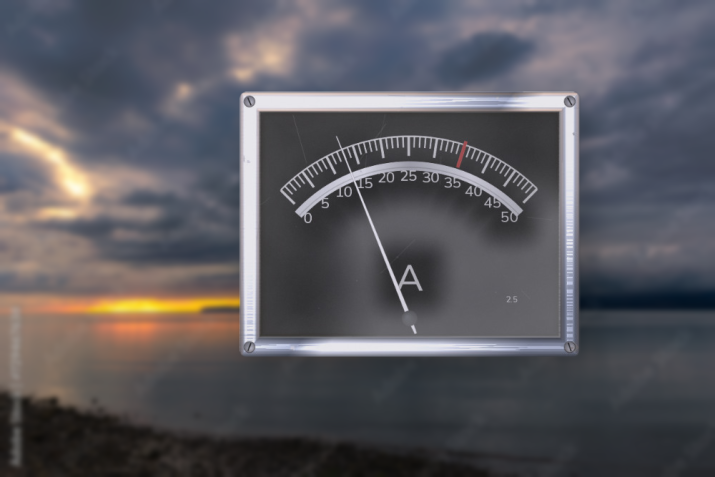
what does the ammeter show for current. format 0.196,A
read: 13,A
